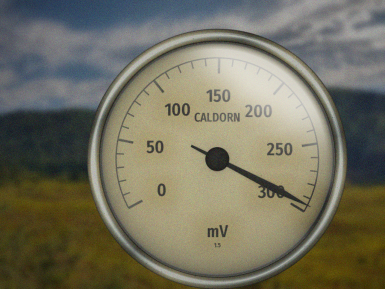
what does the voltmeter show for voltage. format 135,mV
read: 295,mV
